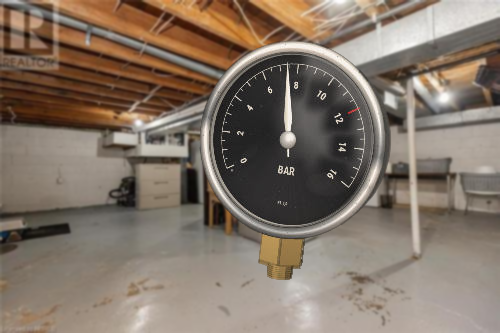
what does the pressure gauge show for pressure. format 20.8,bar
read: 7.5,bar
